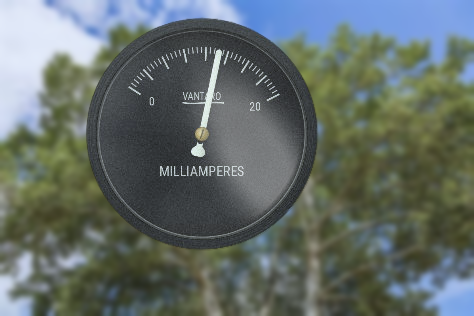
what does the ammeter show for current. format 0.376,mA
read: 11.5,mA
